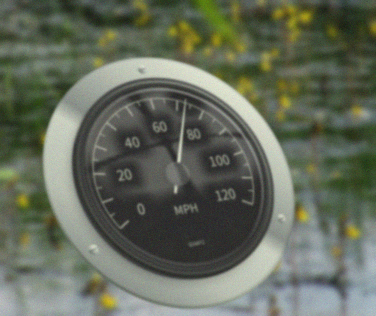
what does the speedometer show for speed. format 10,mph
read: 72.5,mph
